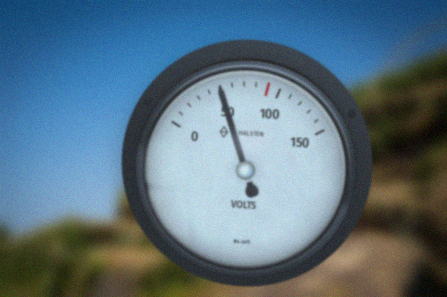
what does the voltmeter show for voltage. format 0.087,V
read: 50,V
